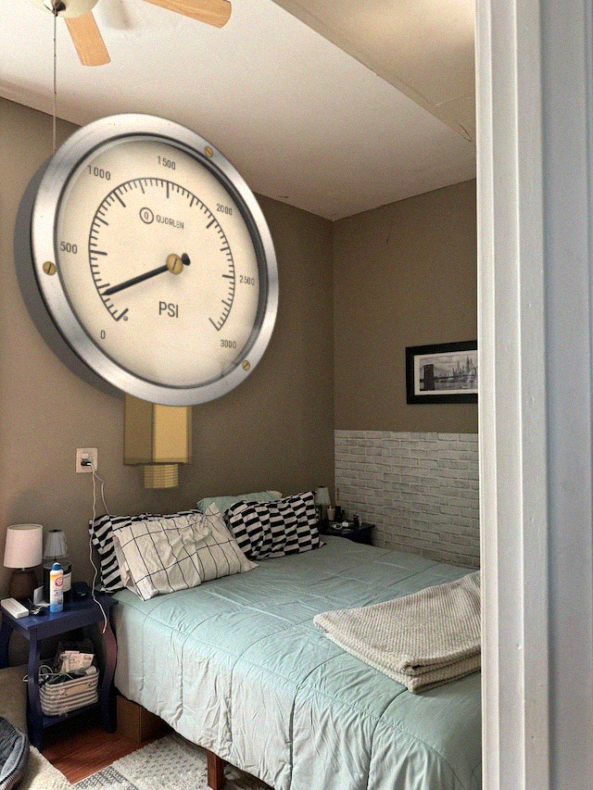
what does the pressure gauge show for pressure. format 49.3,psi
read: 200,psi
